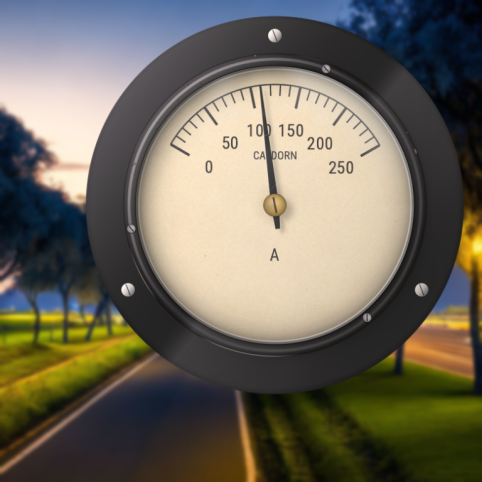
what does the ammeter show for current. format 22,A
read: 110,A
